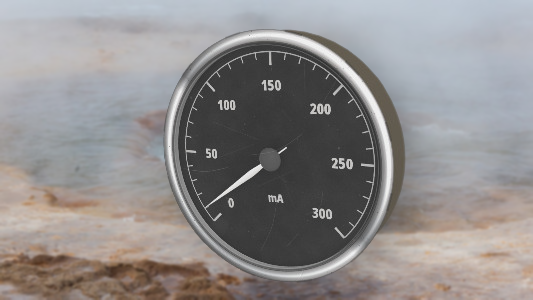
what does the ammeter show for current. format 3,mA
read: 10,mA
